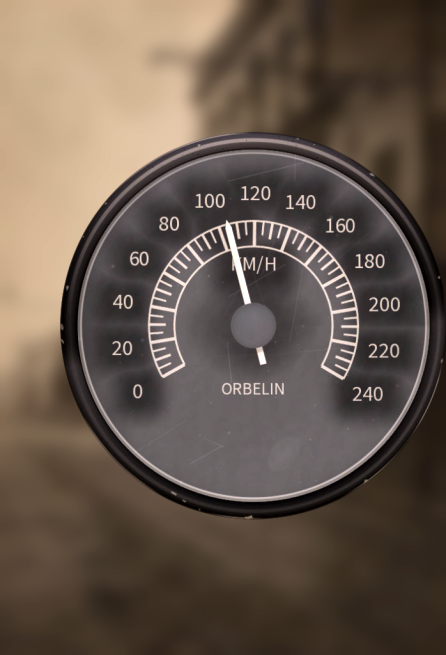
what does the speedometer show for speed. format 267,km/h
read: 105,km/h
